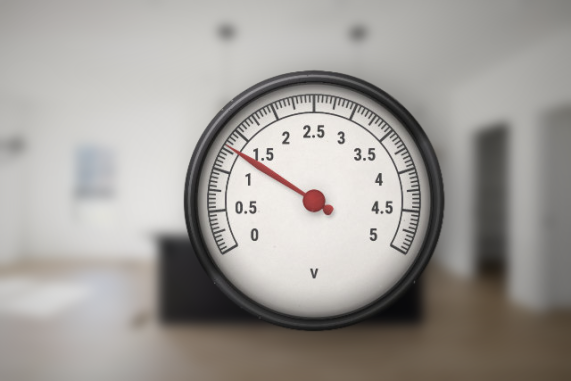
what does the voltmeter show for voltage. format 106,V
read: 1.3,V
